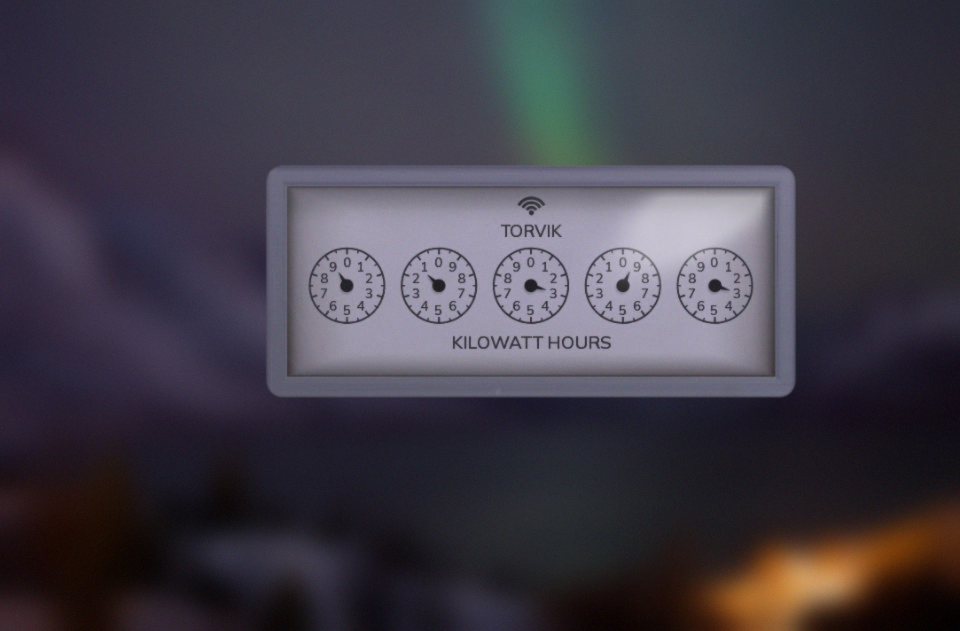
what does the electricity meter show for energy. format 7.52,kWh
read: 91293,kWh
